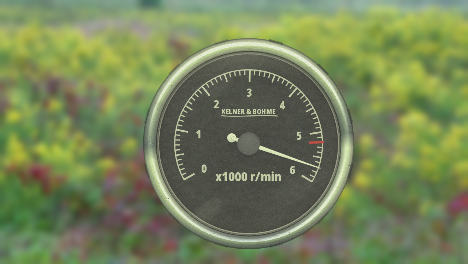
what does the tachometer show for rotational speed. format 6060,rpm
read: 5700,rpm
